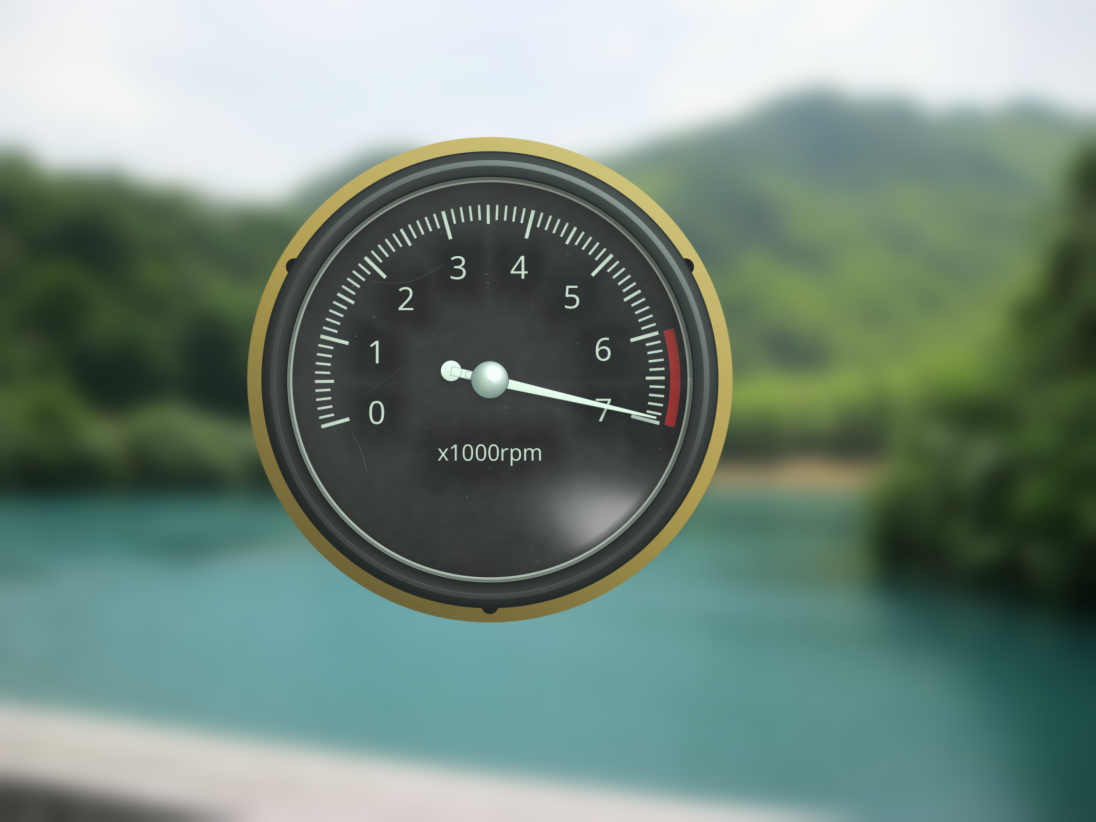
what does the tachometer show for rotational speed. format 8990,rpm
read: 6950,rpm
